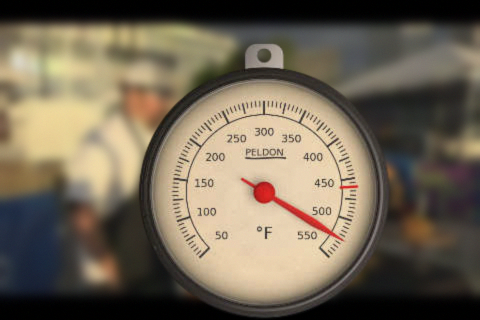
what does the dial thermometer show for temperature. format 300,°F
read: 525,°F
